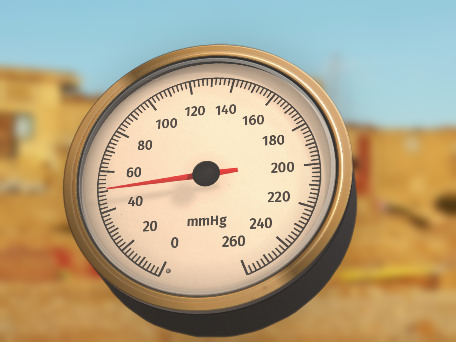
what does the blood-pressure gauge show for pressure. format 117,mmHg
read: 50,mmHg
